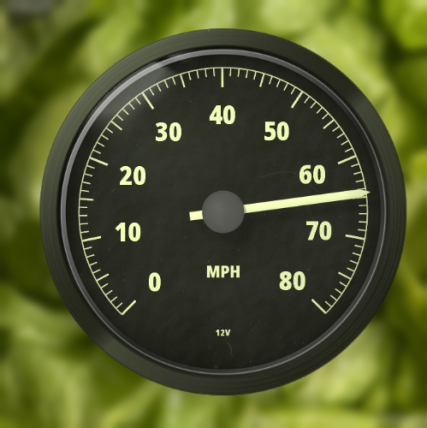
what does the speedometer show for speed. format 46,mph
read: 64.5,mph
